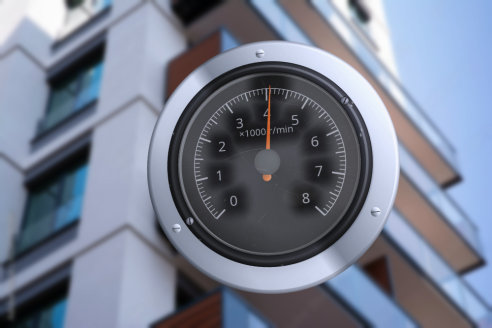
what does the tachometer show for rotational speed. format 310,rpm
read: 4100,rpm
